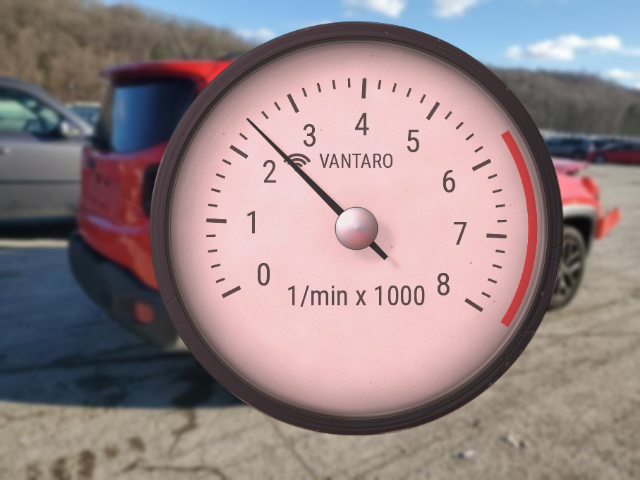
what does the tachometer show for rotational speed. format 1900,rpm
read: 2400,rpm
